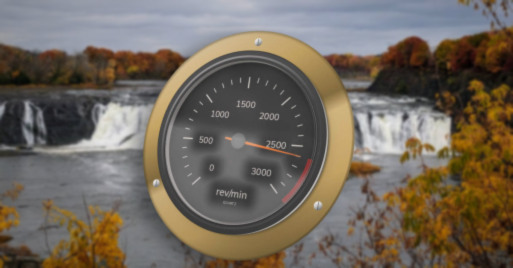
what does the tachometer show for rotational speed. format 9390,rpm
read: 2600,rpm
